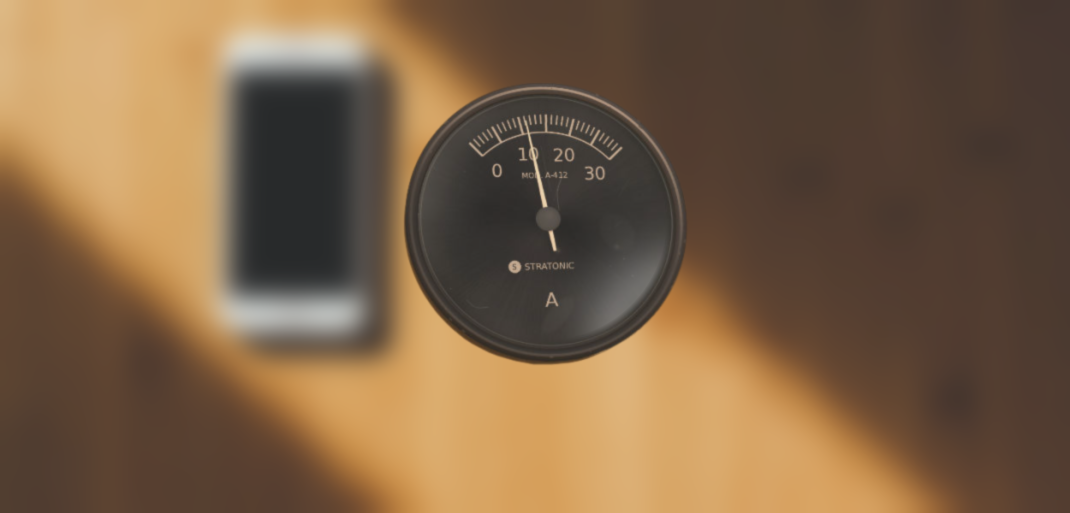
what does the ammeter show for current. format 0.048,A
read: 11,A
